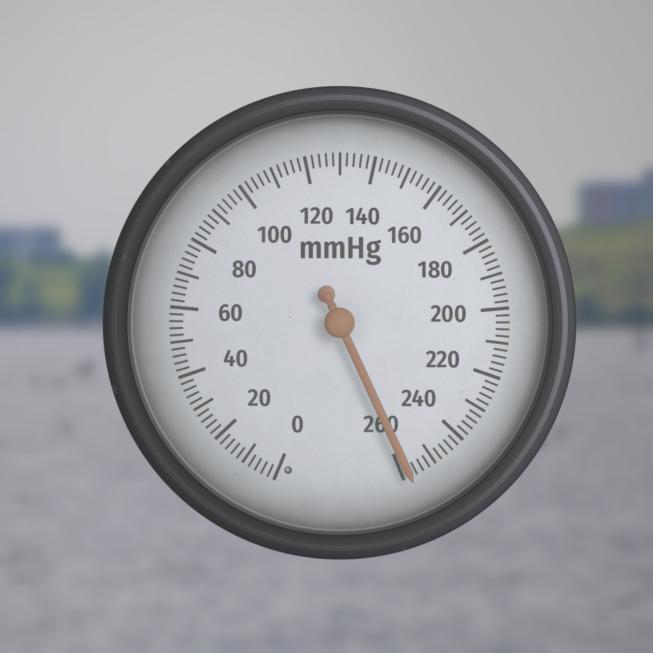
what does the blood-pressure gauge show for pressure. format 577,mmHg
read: 258,mmHg
